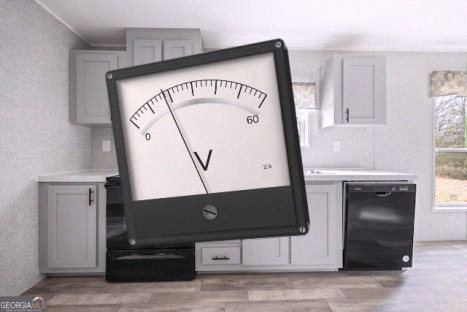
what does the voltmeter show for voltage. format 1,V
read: 18,V
